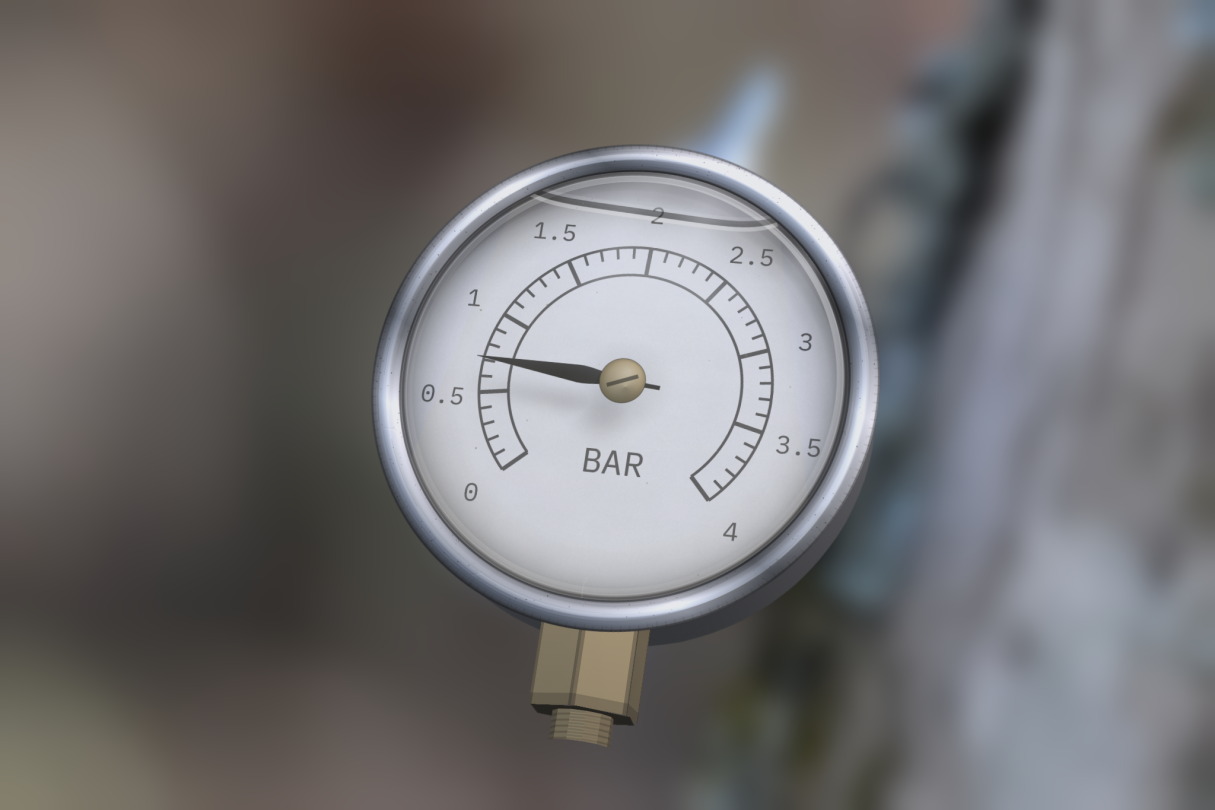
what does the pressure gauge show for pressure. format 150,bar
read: 0.7,bar
